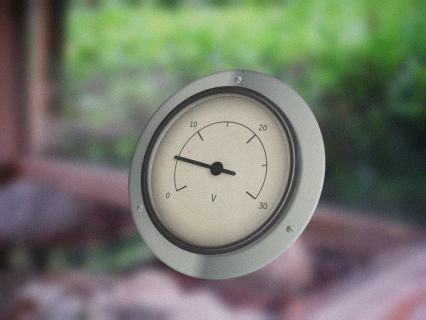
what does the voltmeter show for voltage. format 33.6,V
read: 5,V
